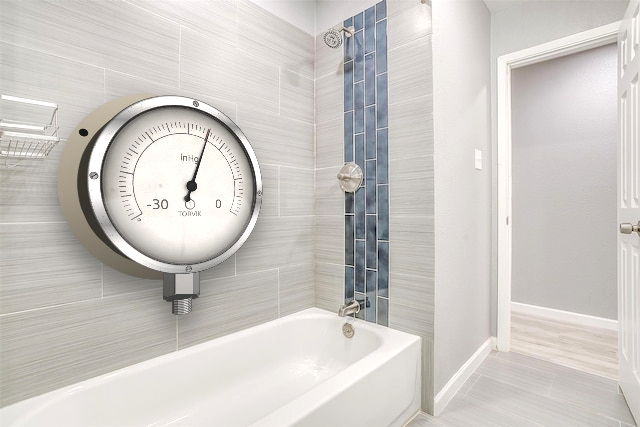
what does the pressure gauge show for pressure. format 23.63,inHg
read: -12.5,inHg
